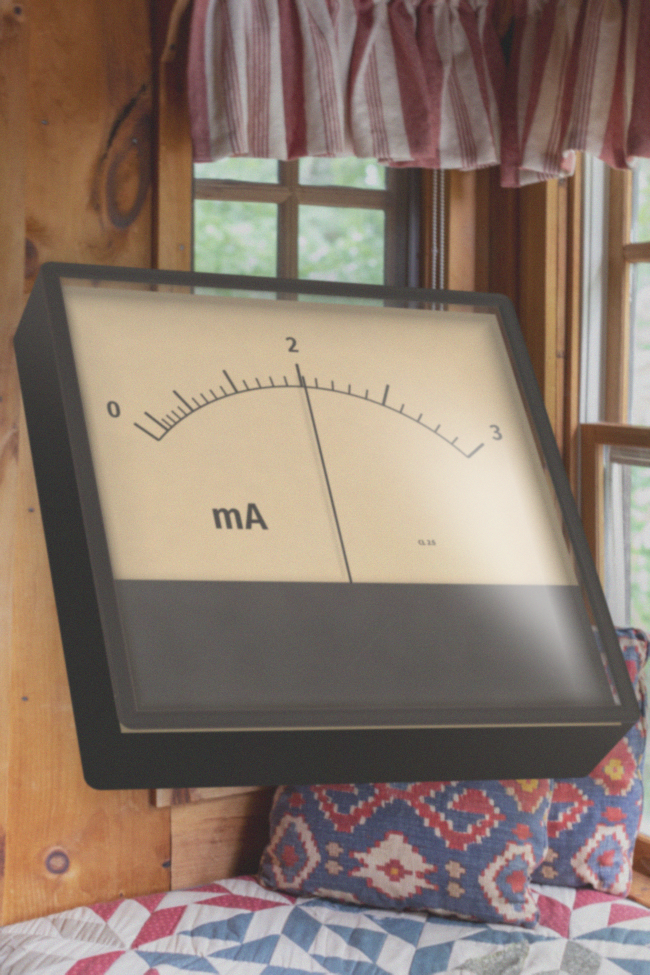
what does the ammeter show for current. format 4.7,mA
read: 2,mA
